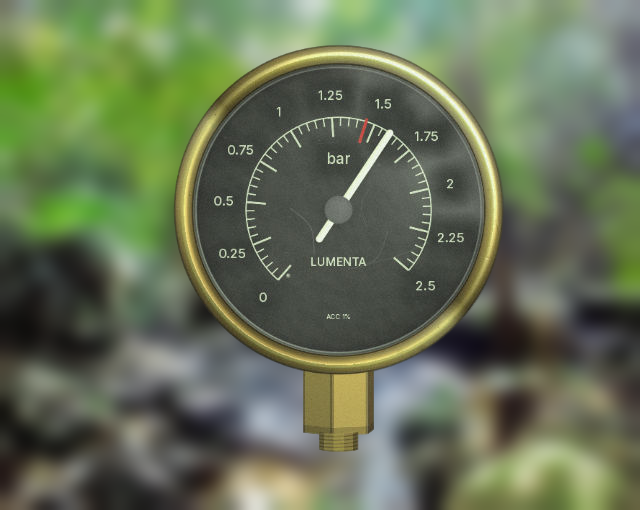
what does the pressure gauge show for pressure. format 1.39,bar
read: 1.6,bar
